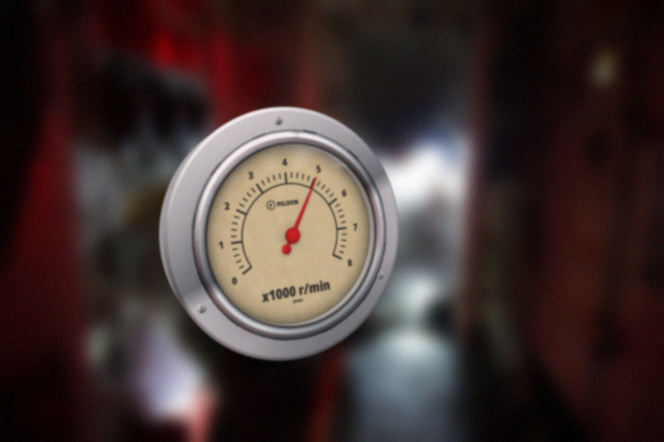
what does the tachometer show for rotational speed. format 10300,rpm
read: 5000,rpm
